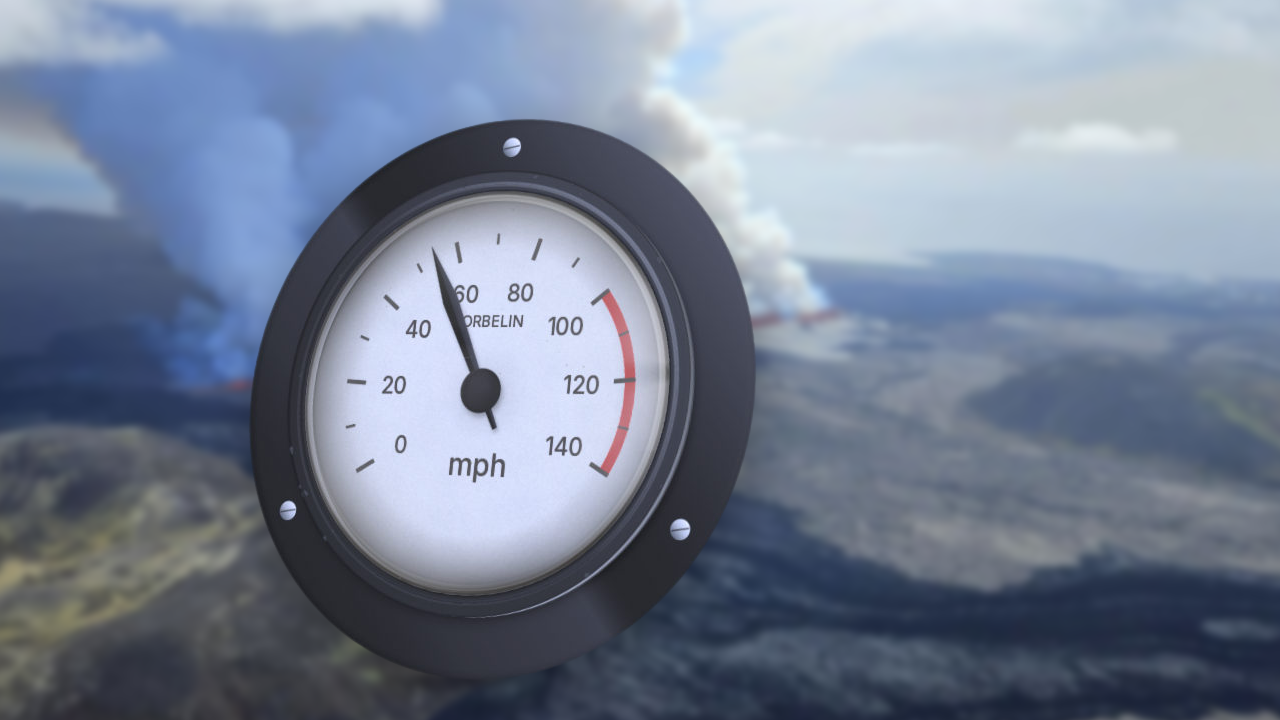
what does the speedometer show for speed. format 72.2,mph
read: 55,mph
